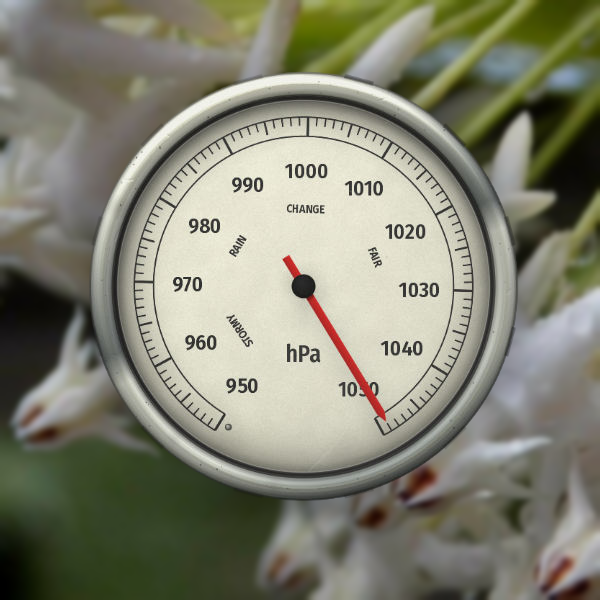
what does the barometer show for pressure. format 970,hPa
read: 1049,hPa
